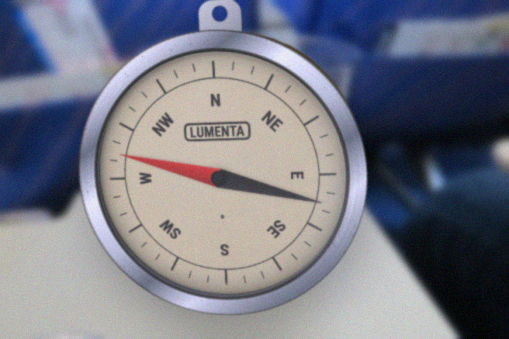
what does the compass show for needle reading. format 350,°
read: 285,°
